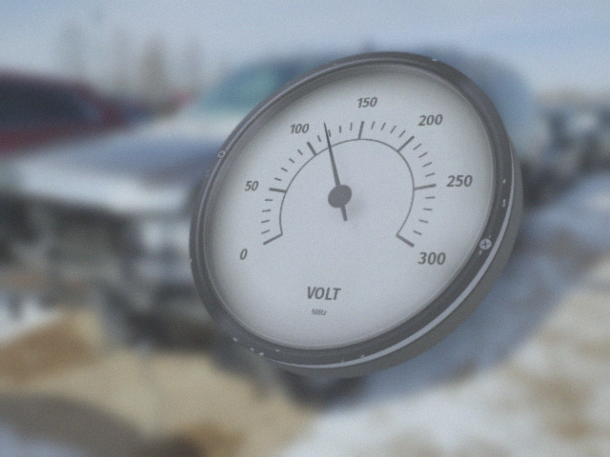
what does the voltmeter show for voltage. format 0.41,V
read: 120,V
